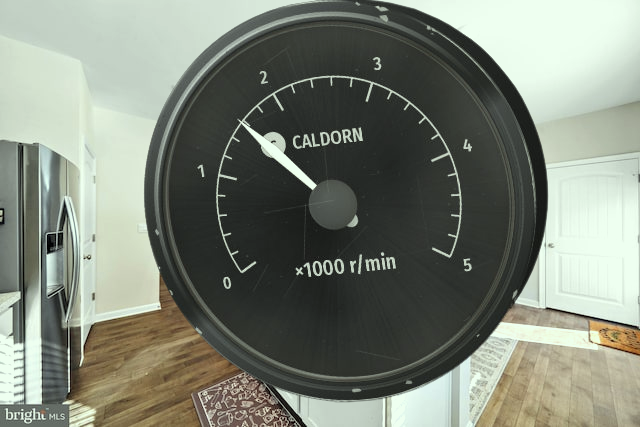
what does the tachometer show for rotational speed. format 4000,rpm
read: 1600,rpm
